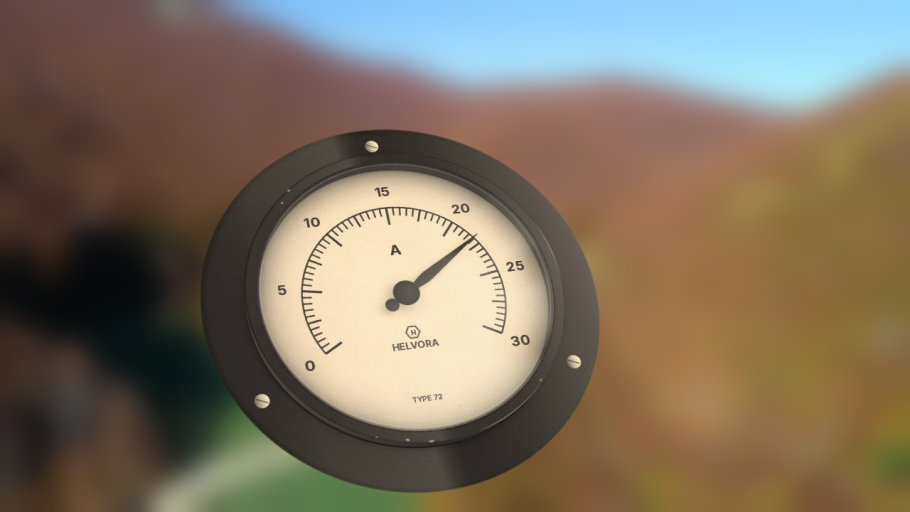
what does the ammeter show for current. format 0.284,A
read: 22,A
